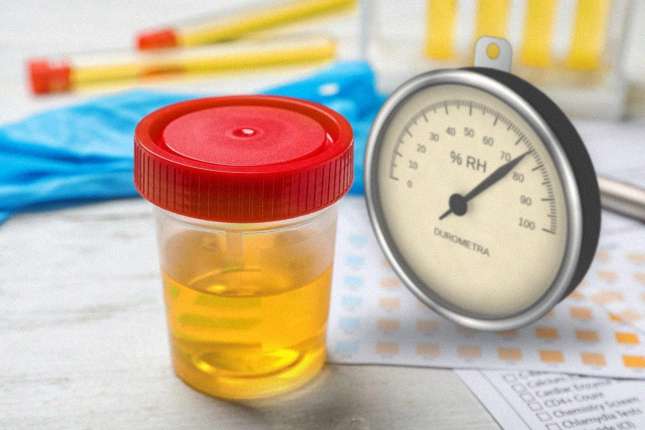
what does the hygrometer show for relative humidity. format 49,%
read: 75,%
